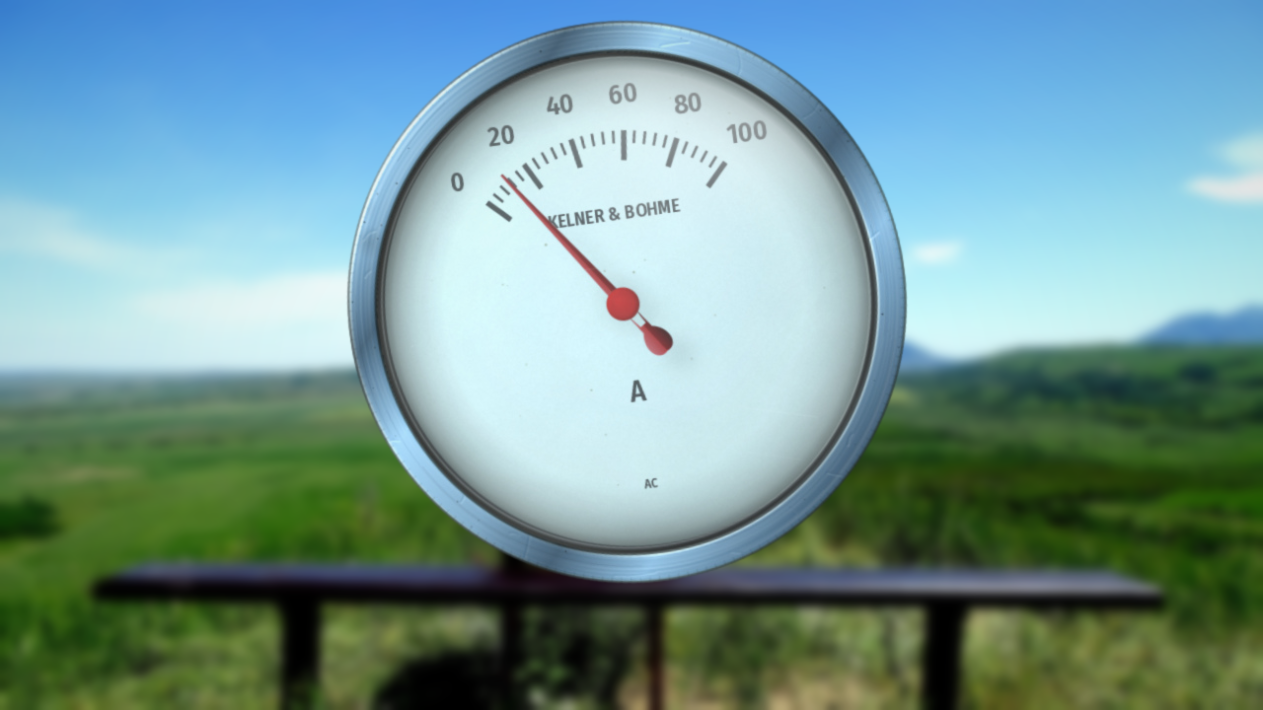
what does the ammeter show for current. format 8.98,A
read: 12,A
